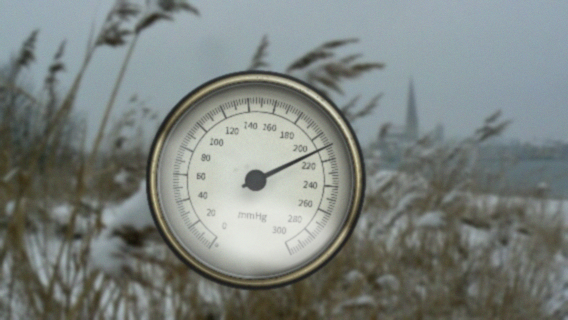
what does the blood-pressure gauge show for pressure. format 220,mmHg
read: 210,mmHg
